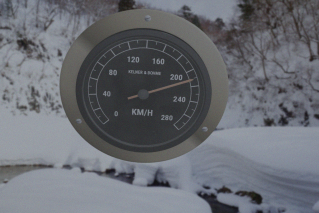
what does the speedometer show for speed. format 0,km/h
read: 210,km/h
